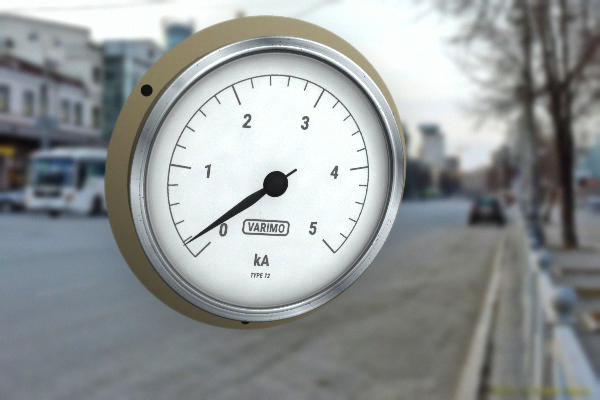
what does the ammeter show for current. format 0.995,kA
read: 0.2,kA
